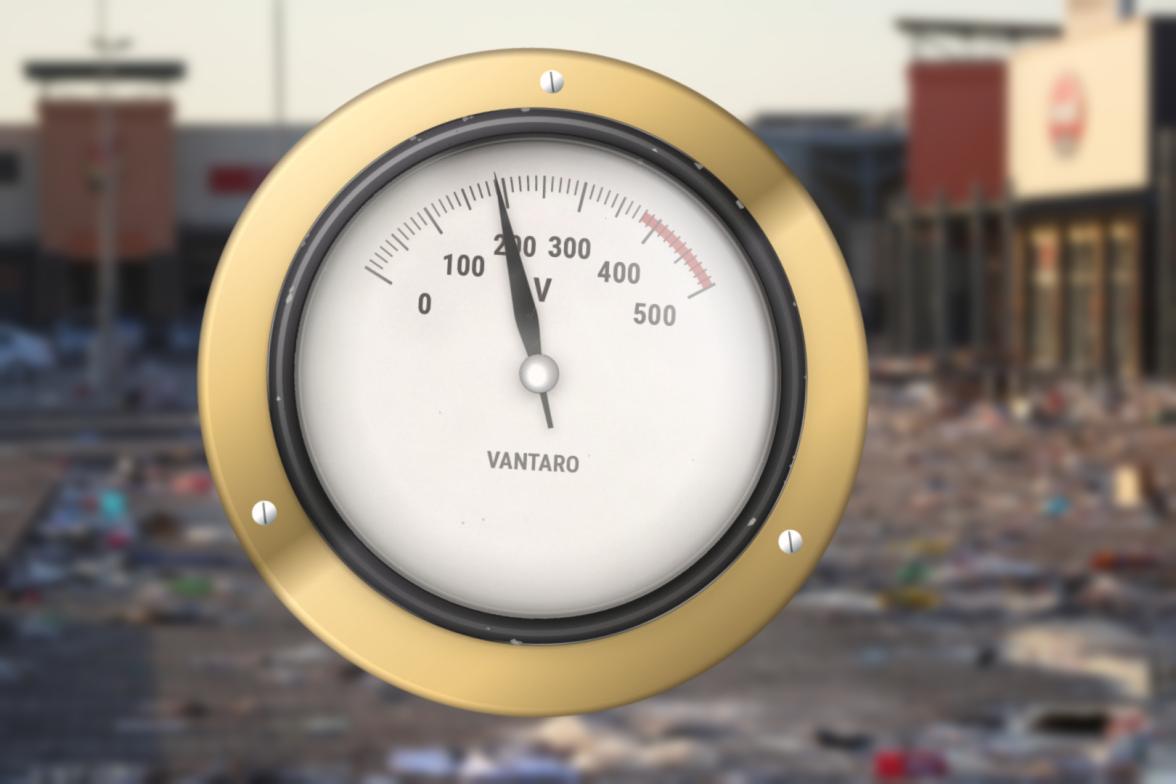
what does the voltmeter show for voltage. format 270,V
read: 190,V
